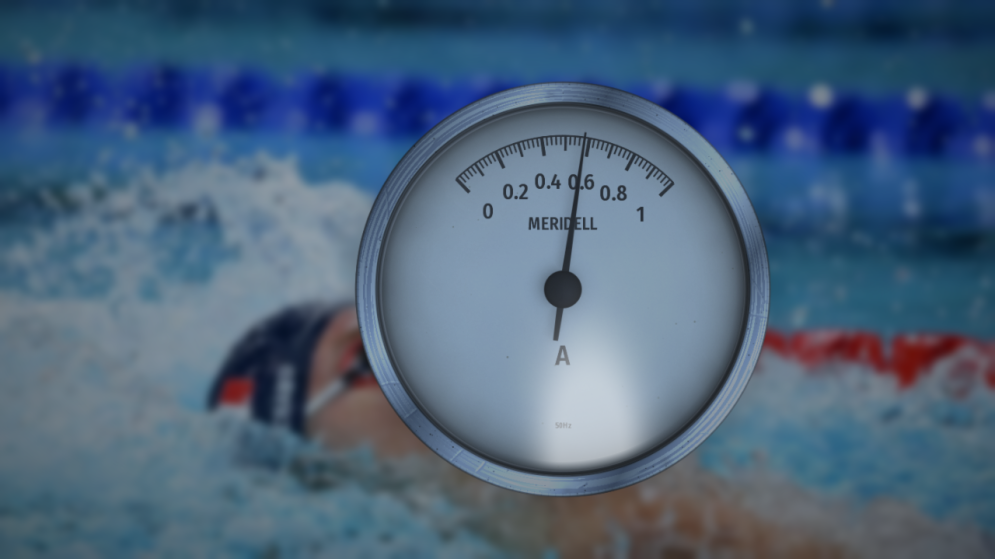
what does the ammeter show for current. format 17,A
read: 0.58,A
